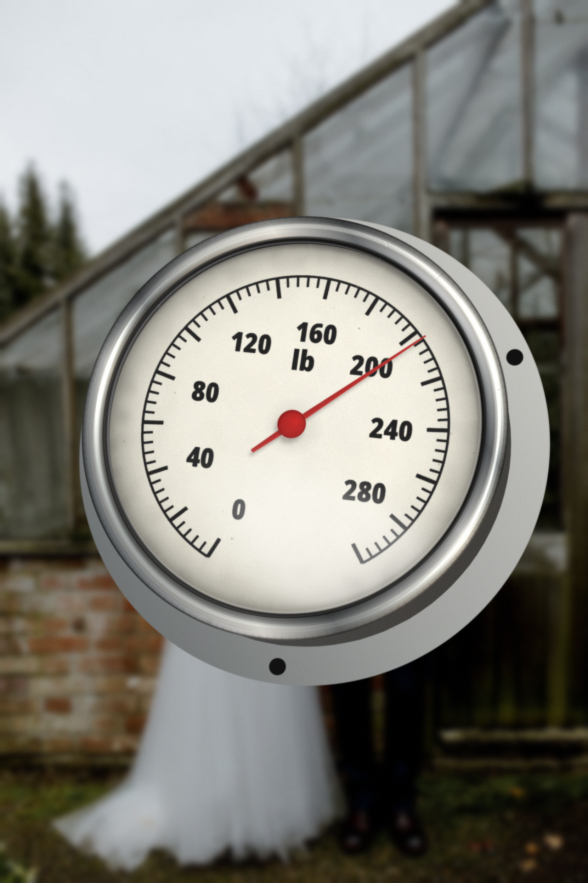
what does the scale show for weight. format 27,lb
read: 204,lb
